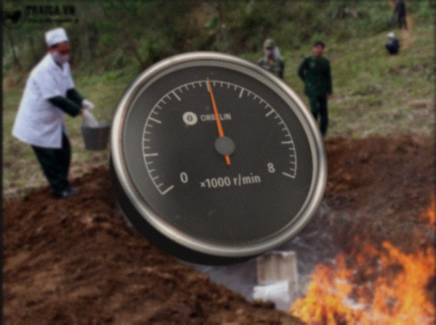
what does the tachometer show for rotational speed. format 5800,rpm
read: 4000,rpm
